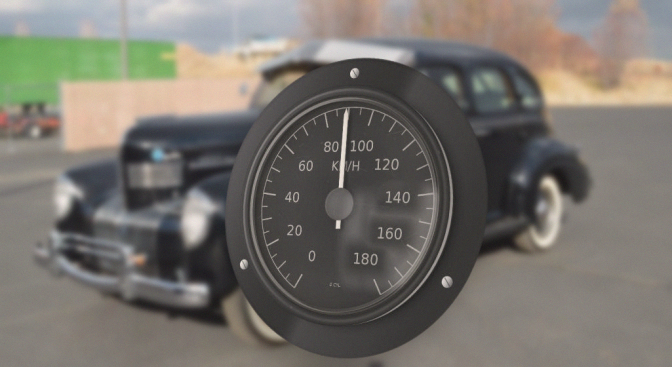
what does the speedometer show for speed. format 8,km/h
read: 90,km/h
